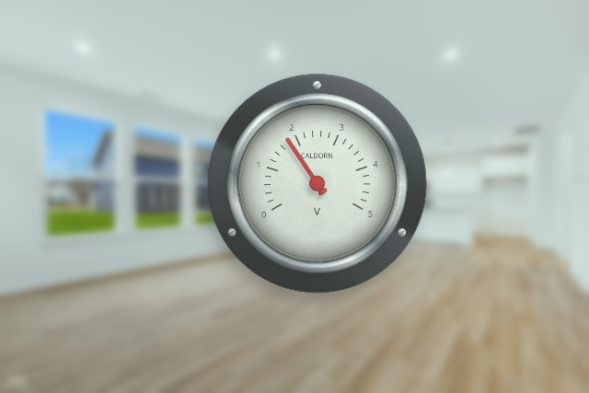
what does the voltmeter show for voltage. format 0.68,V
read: 1.8,V
